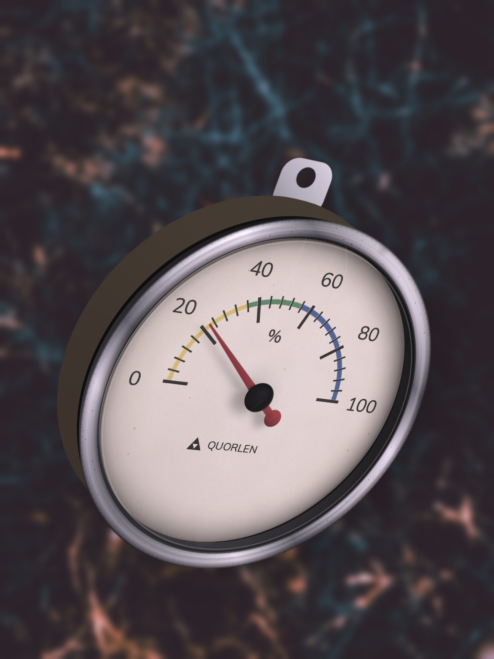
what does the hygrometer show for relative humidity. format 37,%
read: 22,%
